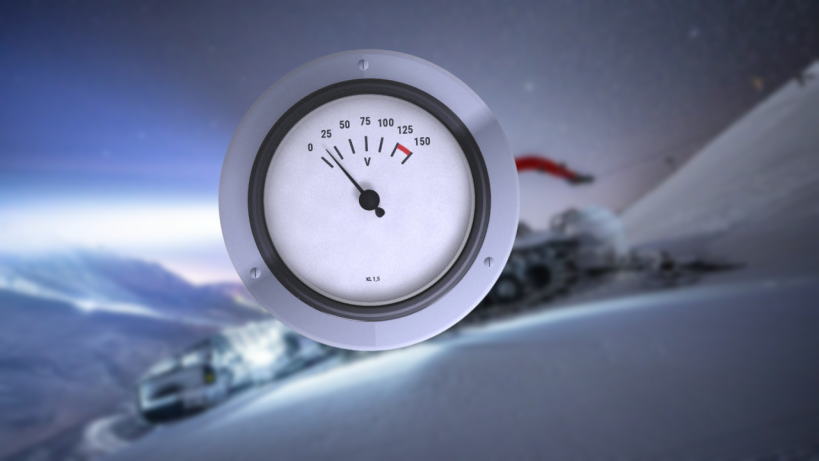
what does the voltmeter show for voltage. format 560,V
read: 12.5,V
